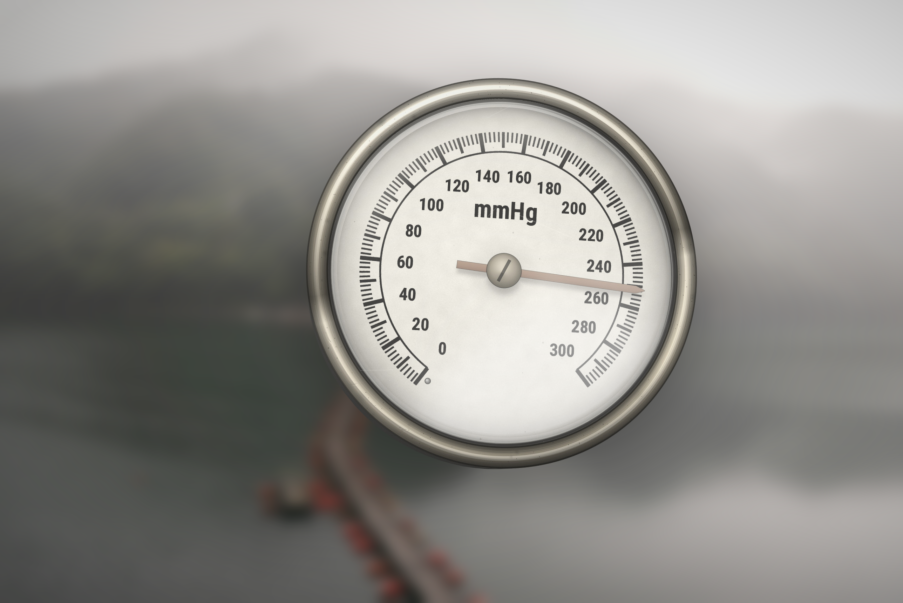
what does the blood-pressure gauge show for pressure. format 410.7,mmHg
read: 252,mmHg
